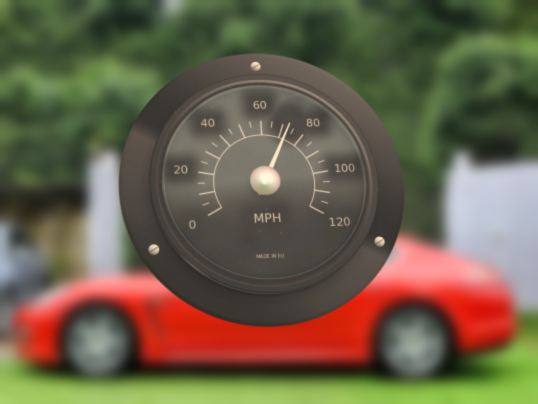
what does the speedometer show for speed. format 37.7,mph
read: 72.5,mph
